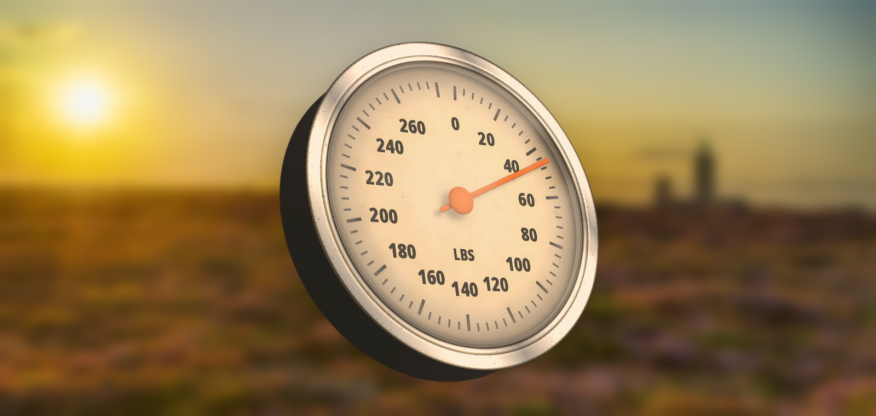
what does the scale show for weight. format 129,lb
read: 46,lb
